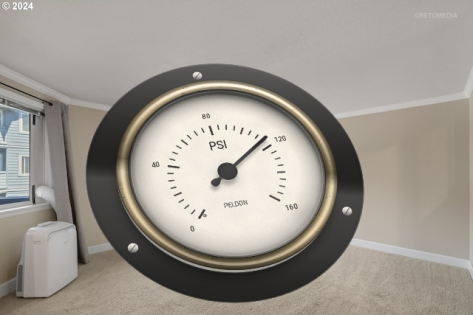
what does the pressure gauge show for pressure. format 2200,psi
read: 115,psi
